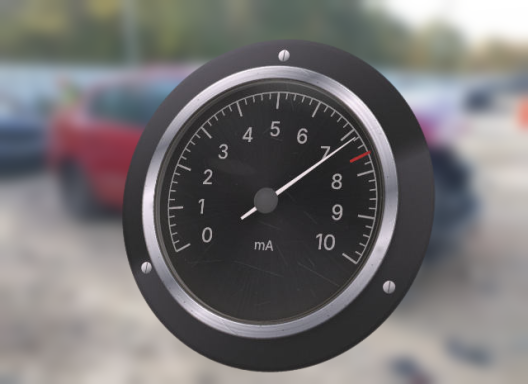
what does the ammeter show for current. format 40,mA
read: 7.2,mA
